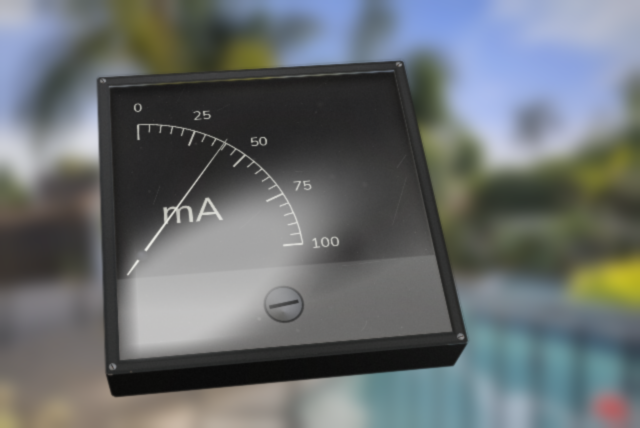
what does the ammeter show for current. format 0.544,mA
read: 40,mA
